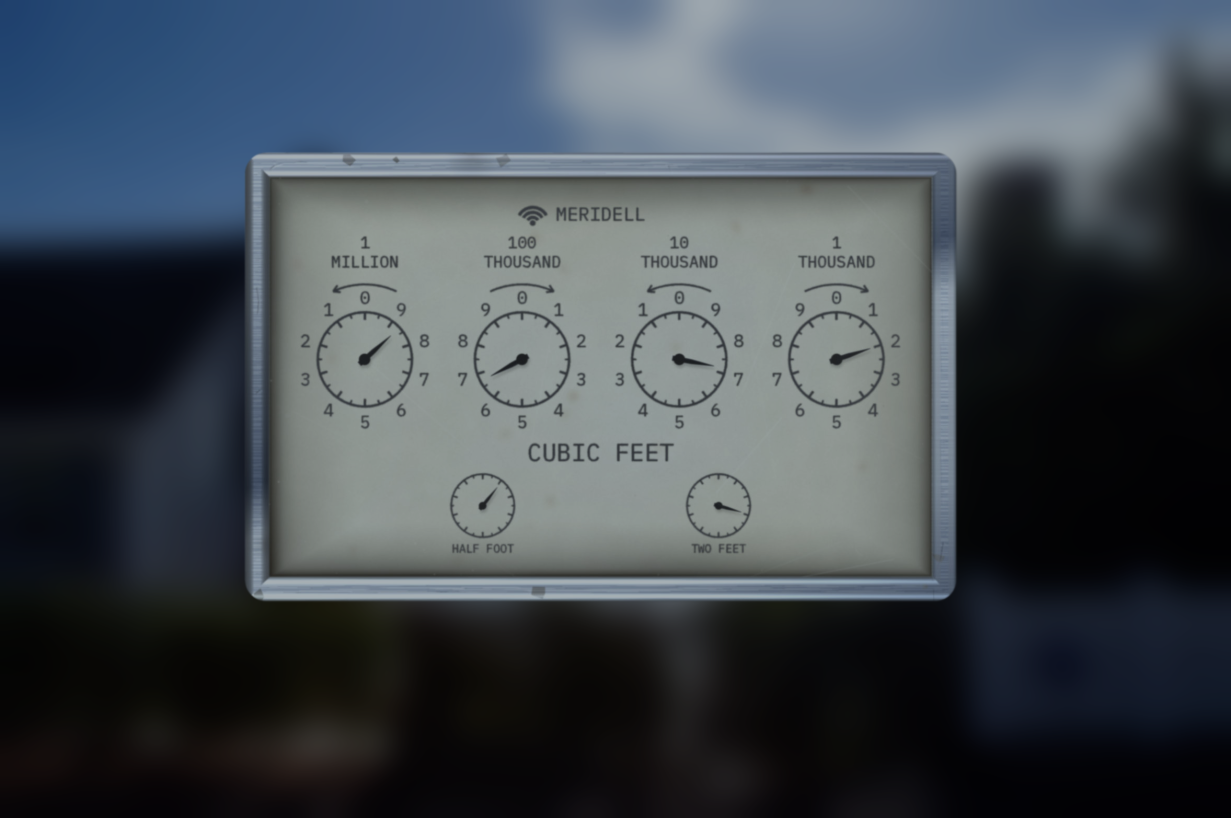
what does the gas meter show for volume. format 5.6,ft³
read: 867200,ft³
